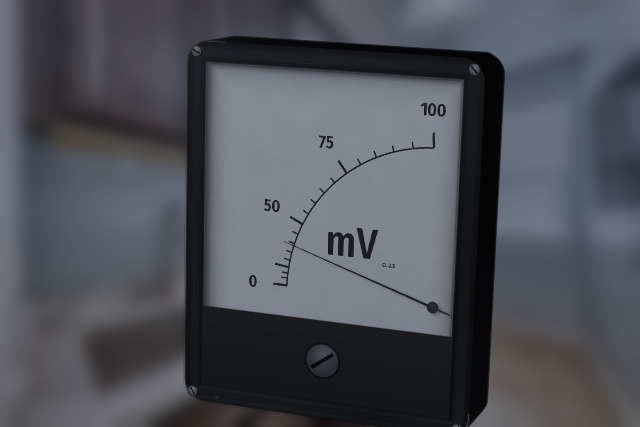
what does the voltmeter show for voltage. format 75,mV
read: 40,mV
